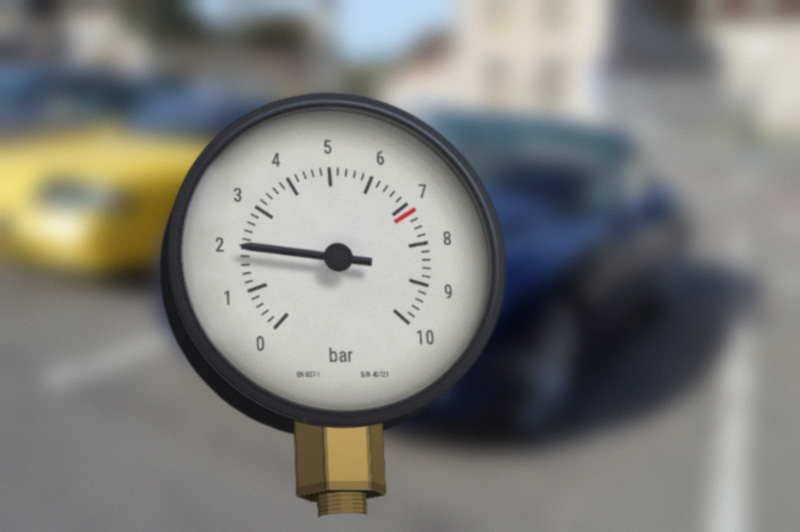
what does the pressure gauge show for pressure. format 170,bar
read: 2,bar
